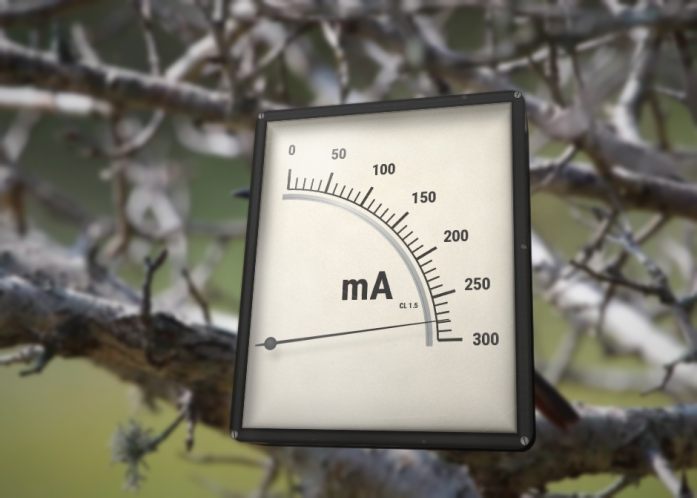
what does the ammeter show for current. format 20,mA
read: 280,mA
